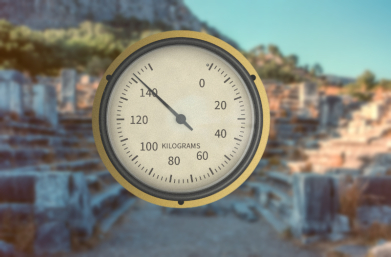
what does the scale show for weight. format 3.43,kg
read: 142,kg
